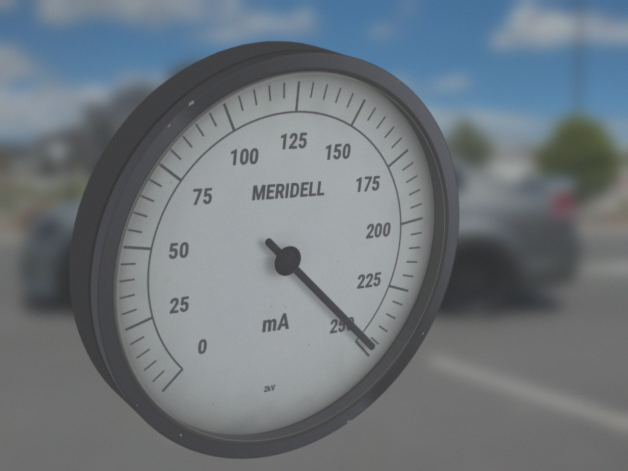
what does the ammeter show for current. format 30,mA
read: 247.5,mA
